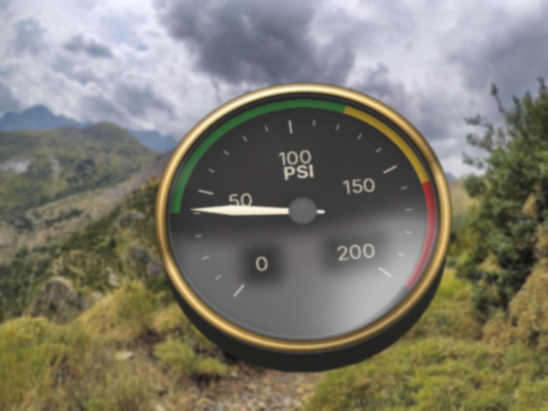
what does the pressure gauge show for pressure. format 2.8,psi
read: 40,psi
